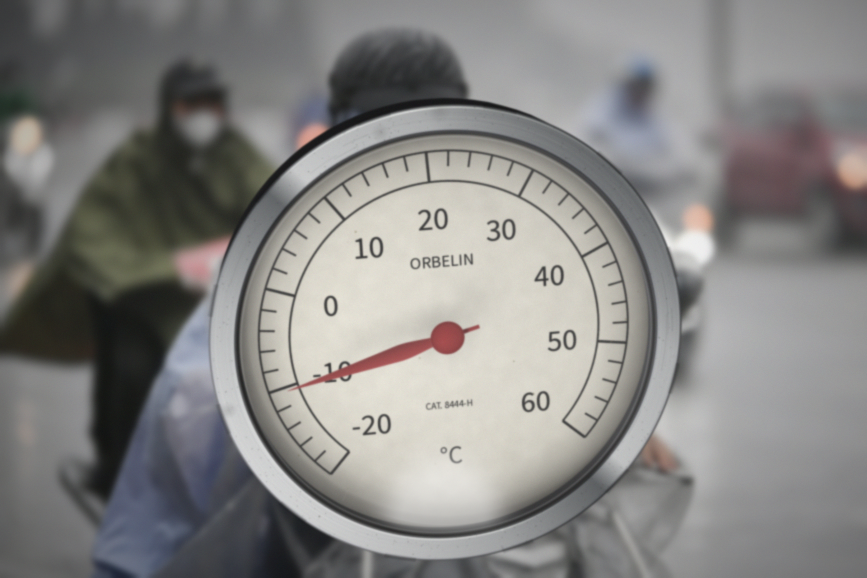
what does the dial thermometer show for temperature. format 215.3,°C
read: -10,°C
